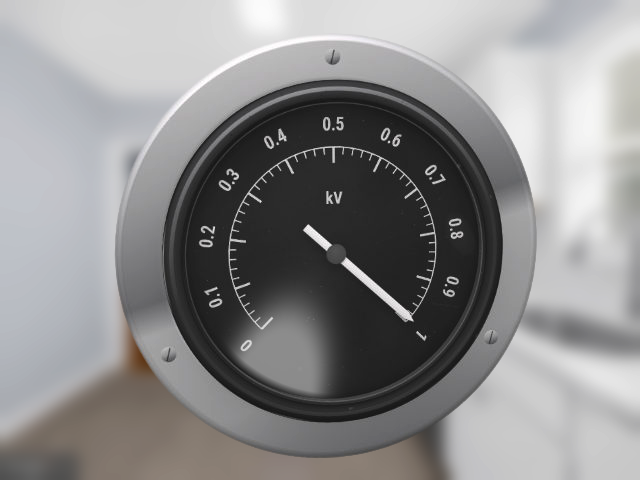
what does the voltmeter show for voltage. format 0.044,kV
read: 0.99,kV
